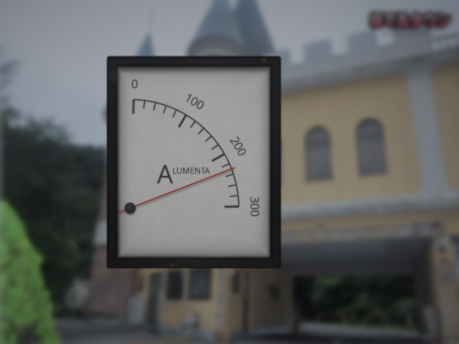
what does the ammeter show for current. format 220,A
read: 230,A
